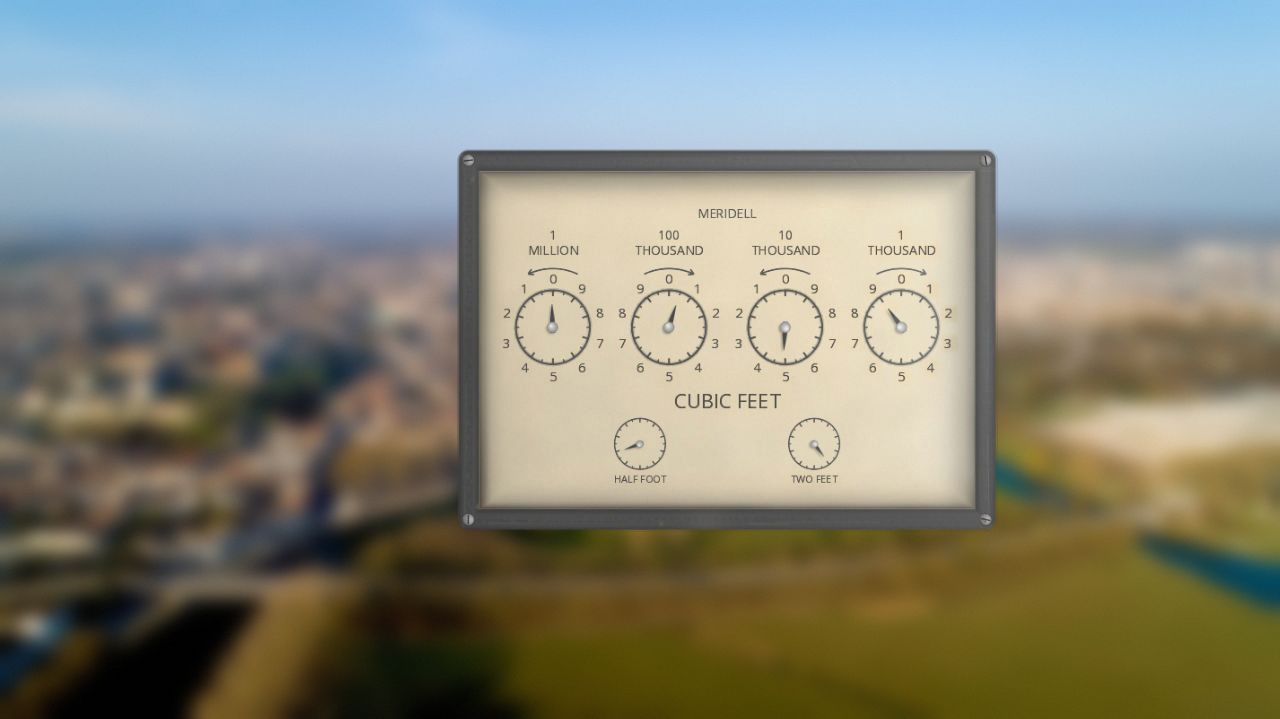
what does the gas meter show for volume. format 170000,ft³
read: 4900,ft³
